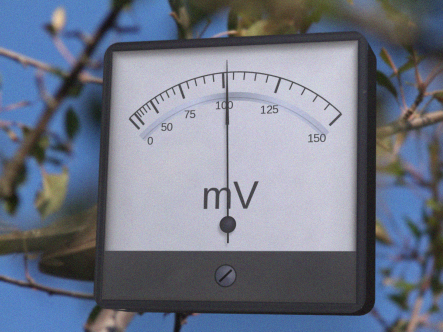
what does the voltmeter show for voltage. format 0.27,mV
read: 102.5,mV
